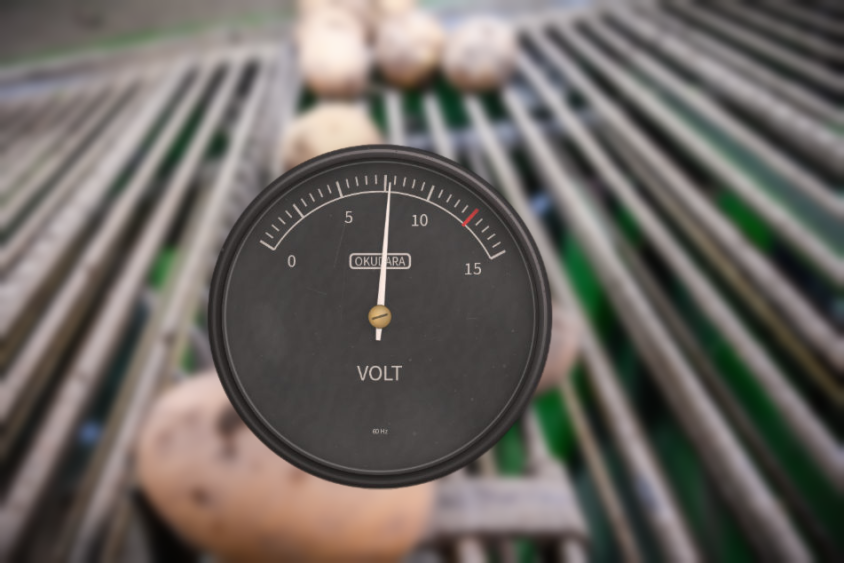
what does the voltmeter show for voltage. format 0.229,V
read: 7.75,V
